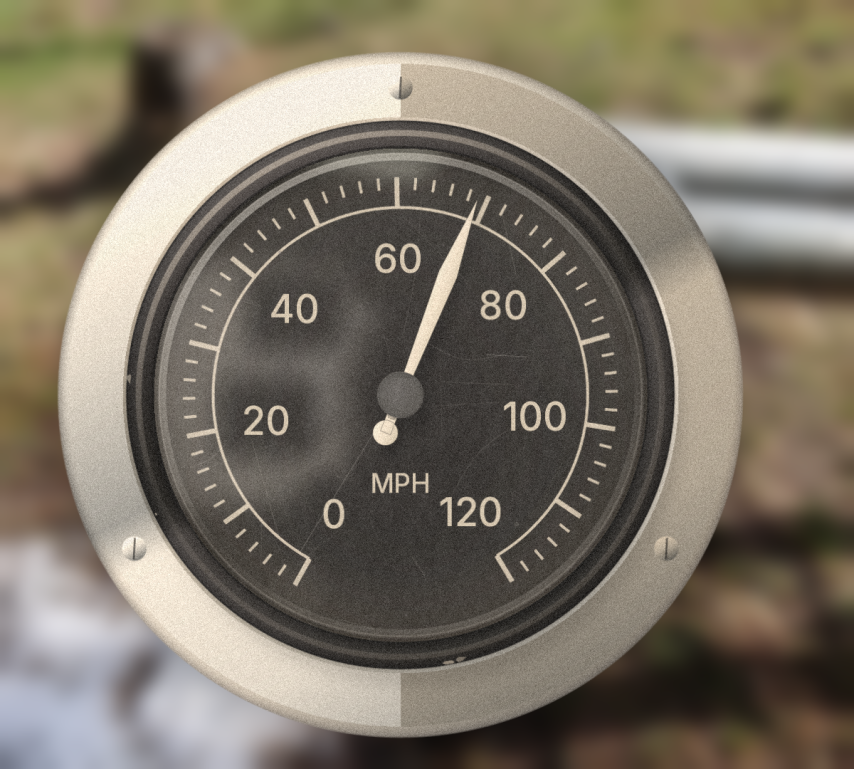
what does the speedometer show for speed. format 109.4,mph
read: 69,mph
